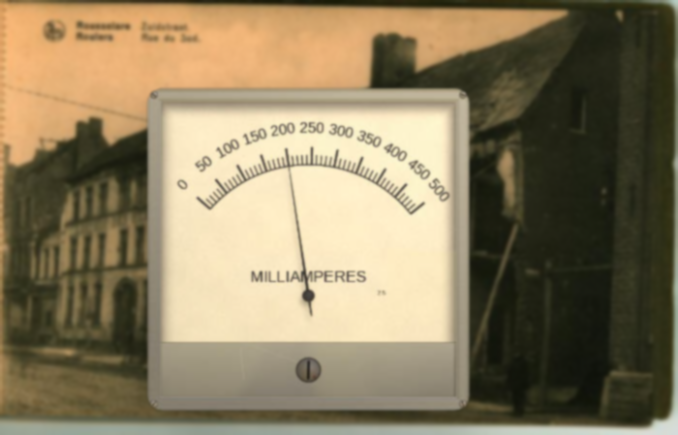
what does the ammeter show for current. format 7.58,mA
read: 200,mA
